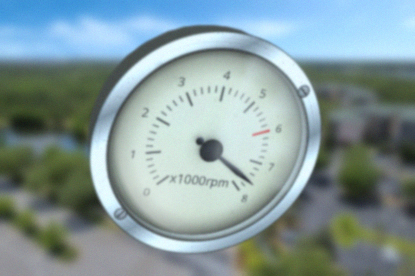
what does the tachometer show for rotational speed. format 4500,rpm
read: 7600,rpm
